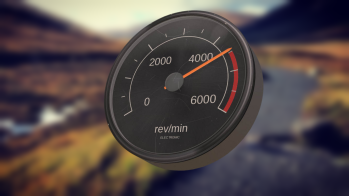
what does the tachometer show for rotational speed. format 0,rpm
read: 4500,rpm
